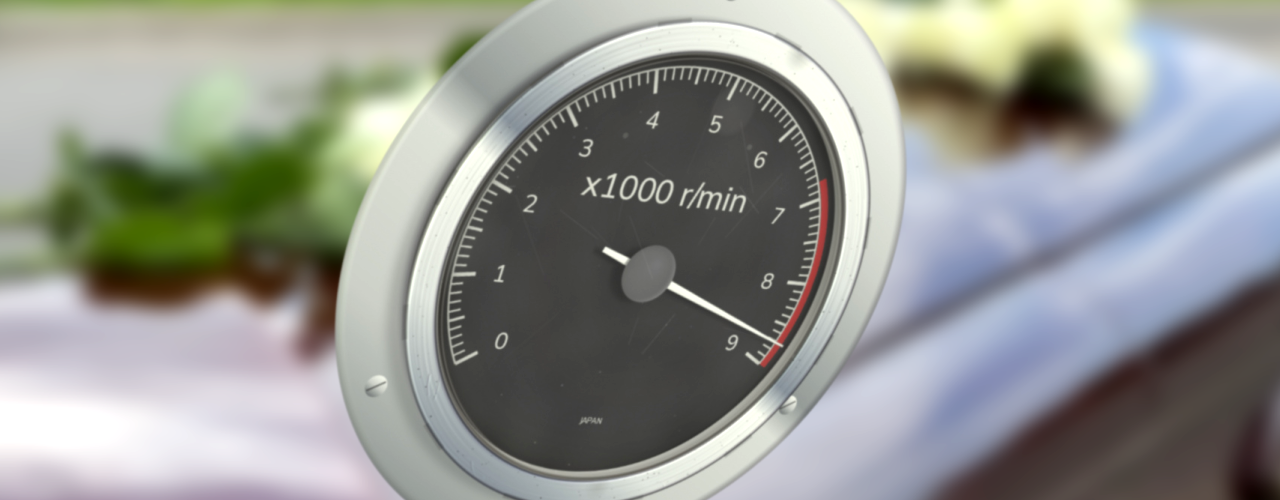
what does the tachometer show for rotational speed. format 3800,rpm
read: 8700,rpm
